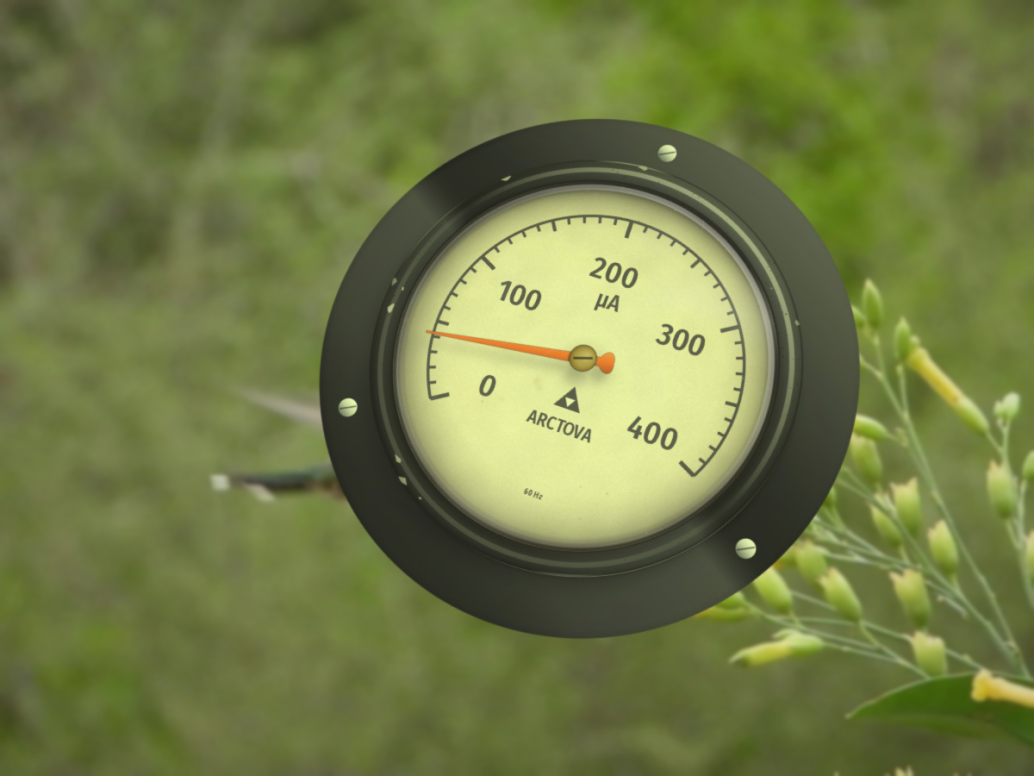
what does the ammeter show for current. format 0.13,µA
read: 40,µA
